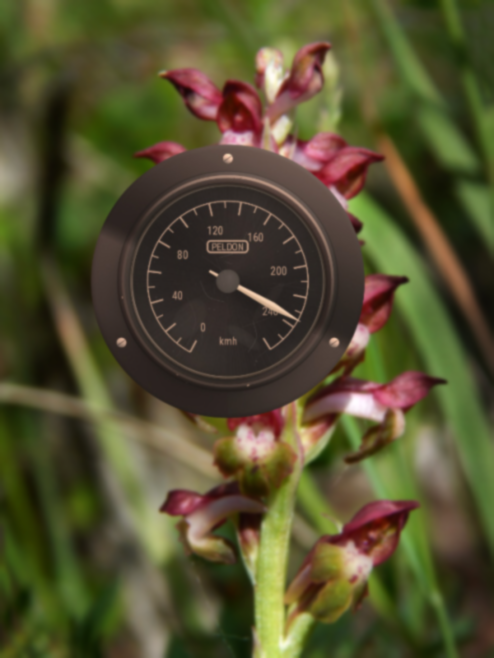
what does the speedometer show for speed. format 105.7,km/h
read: 235,km/h
